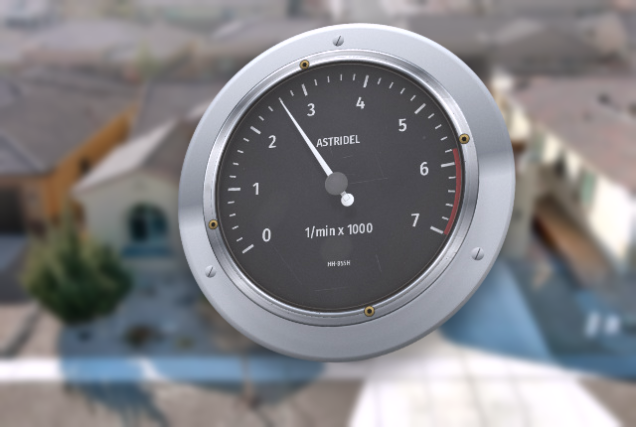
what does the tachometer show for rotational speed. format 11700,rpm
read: 2600,rpm
